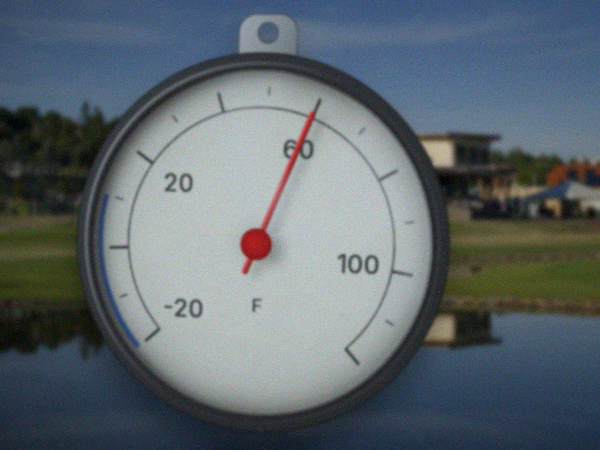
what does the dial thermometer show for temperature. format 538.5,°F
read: 60,°F
